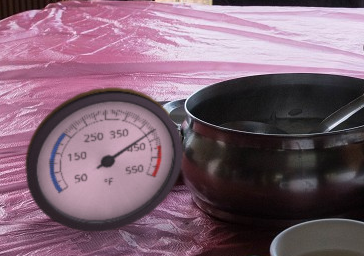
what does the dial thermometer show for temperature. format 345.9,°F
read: 425,°F
